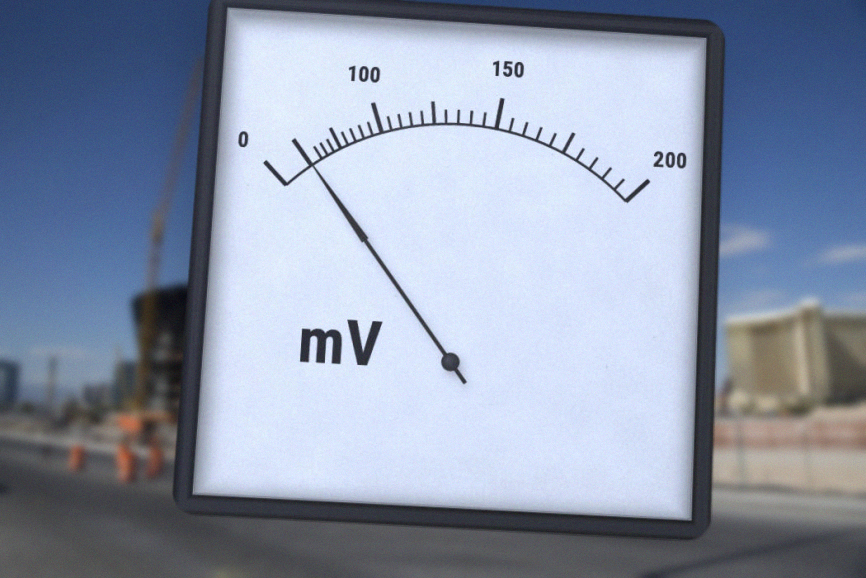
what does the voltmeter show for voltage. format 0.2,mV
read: 50,mV
